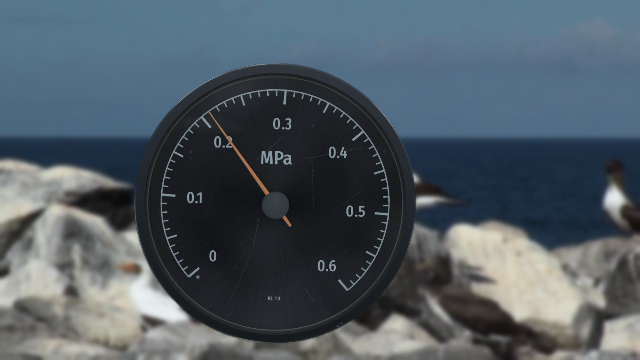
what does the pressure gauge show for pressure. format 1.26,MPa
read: 0.21,MPa
